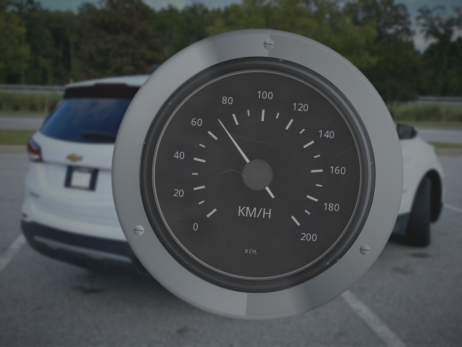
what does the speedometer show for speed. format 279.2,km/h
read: 70,km/h
